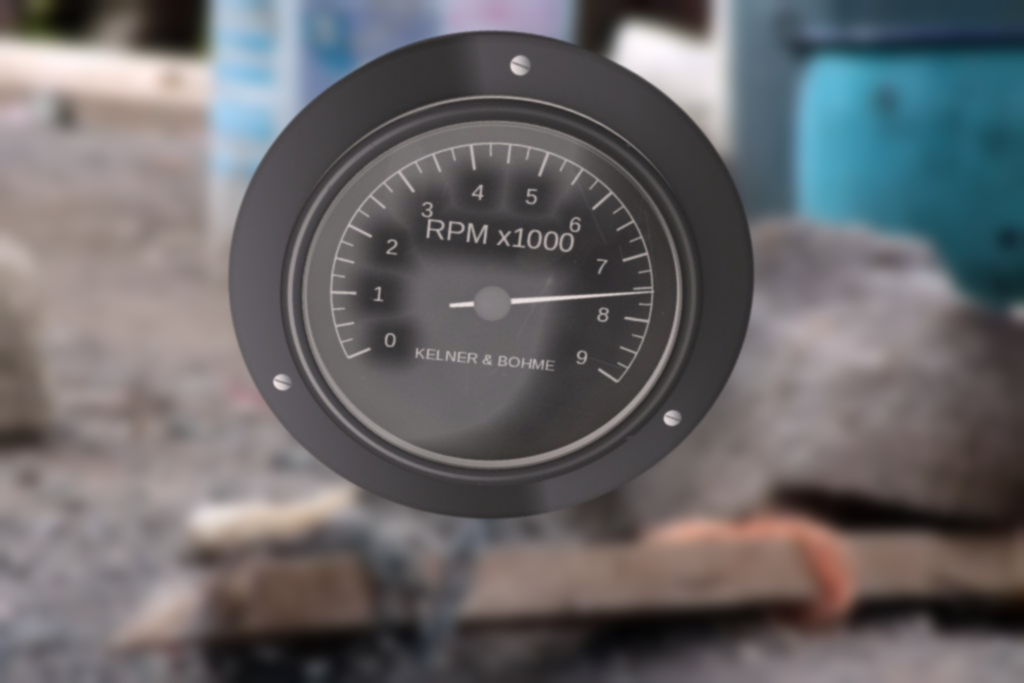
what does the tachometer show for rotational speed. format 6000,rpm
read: 7500,rpm
